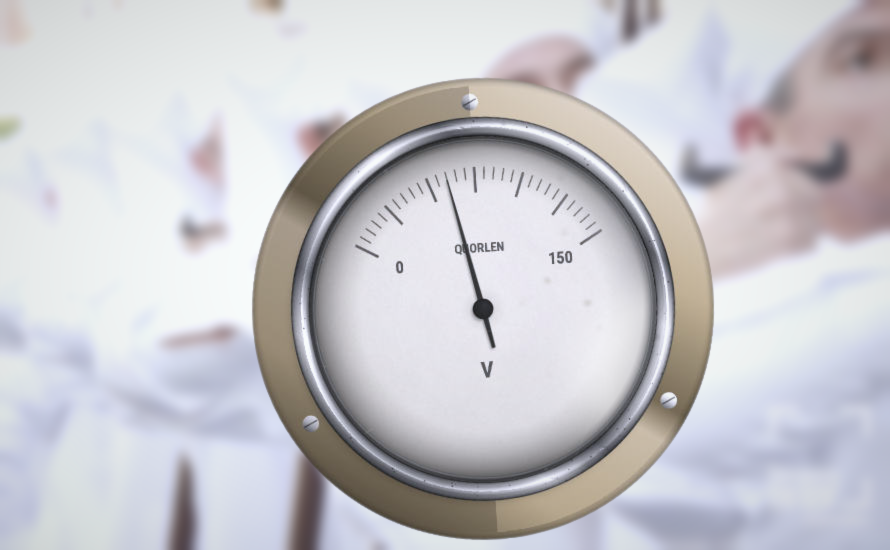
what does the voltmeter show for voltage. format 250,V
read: 60,V
